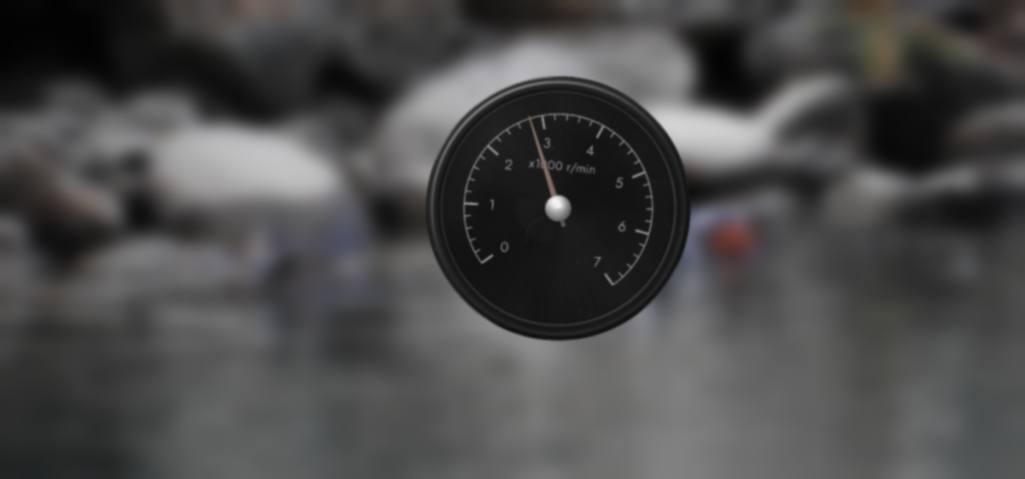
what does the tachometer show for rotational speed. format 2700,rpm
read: 2800,rpm
